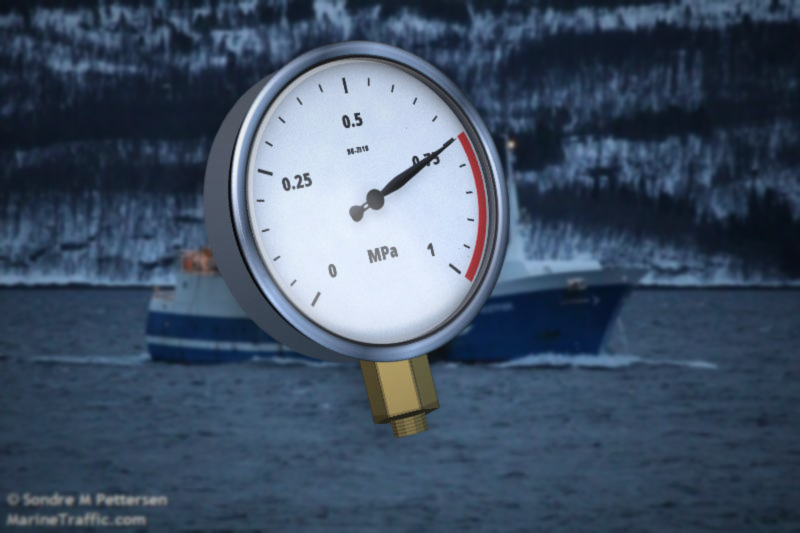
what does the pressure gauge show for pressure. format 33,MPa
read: 0.75,MPa
